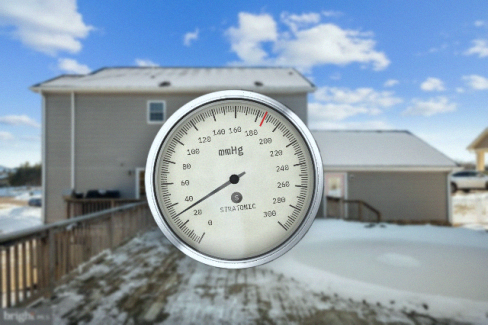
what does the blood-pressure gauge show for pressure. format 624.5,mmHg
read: 30,mmHg
